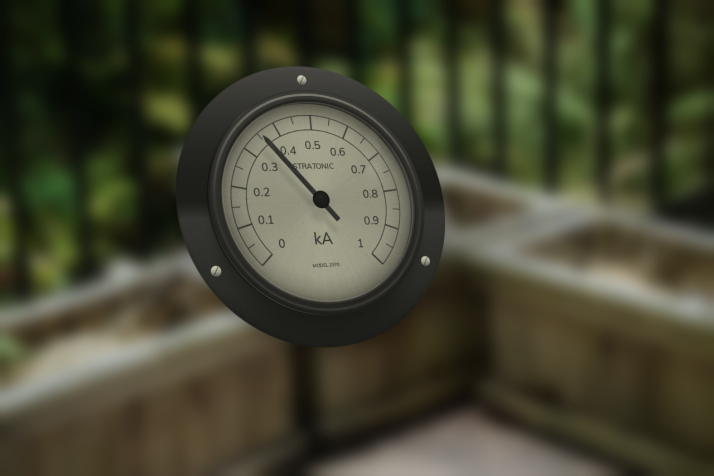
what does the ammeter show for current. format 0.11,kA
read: 0.35,kA
